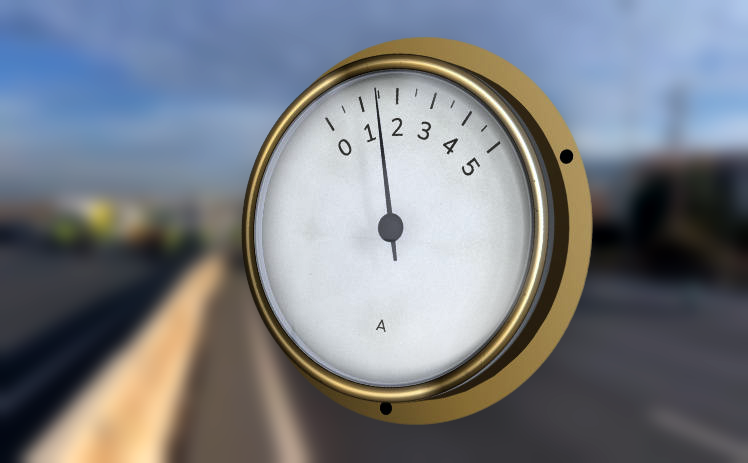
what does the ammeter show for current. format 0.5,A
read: 1.5,A
